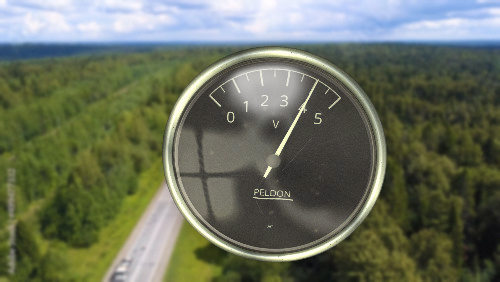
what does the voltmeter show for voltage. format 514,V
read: 4,V
